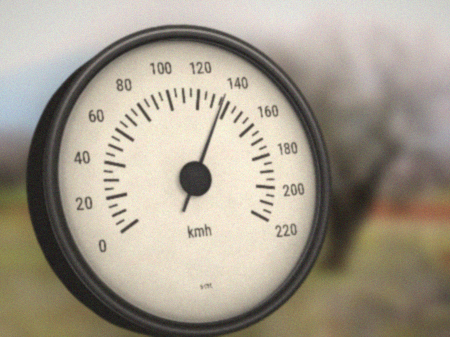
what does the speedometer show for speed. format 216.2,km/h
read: 135,km/h
